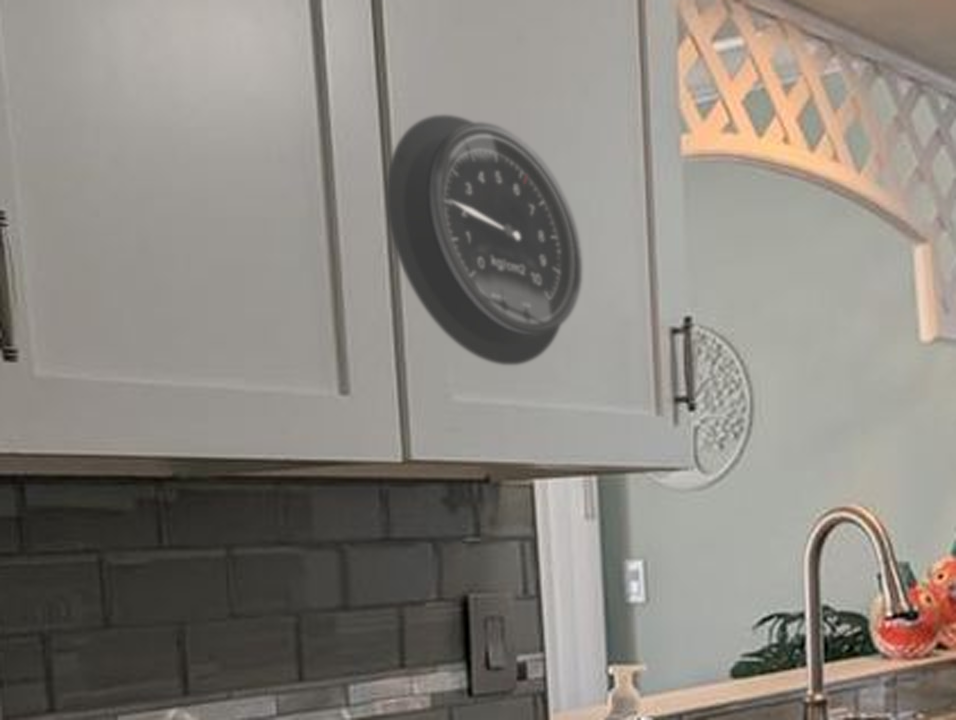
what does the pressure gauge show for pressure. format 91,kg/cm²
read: 2,kg/cm²
